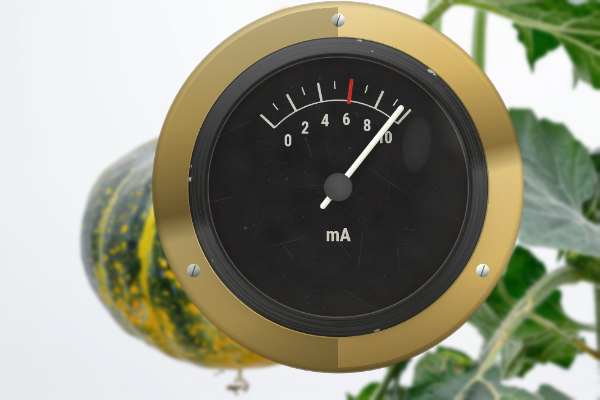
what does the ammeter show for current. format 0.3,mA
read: 9.5,mA
